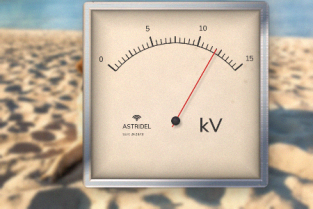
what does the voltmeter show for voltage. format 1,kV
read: 12,kV
